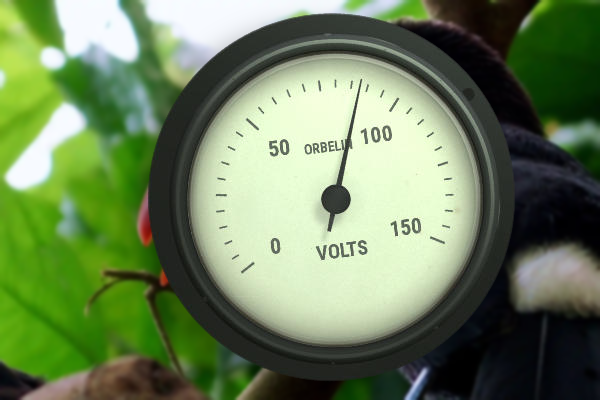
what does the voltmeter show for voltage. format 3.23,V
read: 87.5,V
